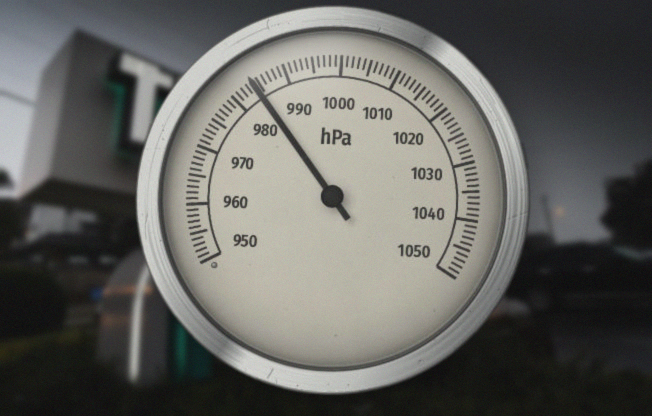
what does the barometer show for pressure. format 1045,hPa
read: 984,hPa
